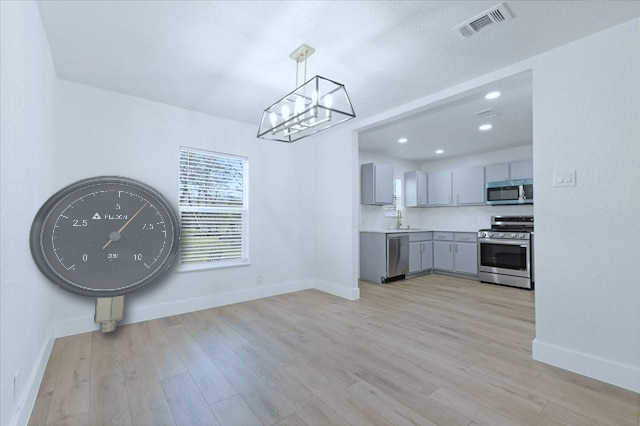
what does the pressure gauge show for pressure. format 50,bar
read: 6.25,bar
